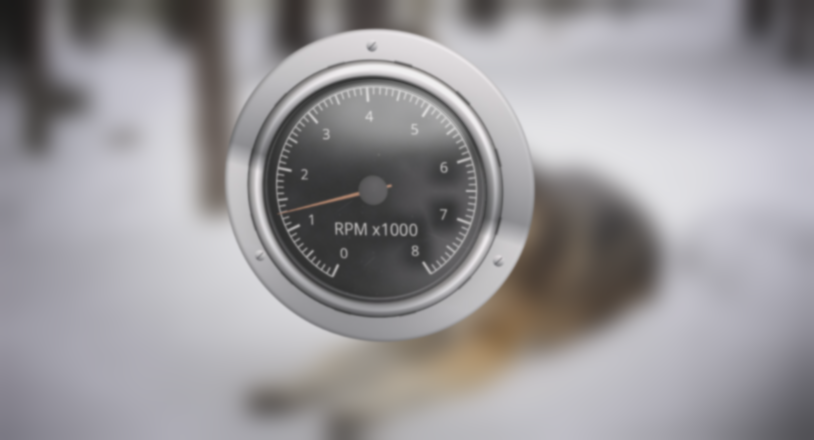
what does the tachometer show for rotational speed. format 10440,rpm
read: 1300,rpm
